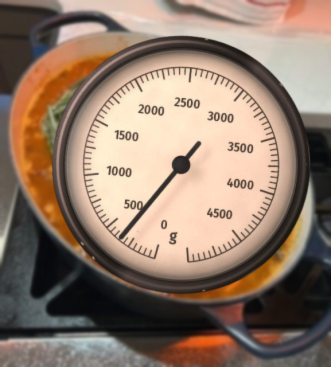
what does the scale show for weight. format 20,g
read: 350,g
